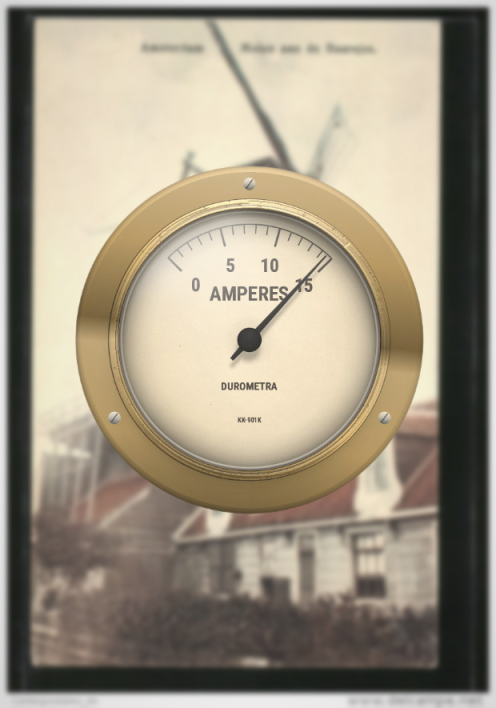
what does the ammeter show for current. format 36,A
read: 14.5,A
